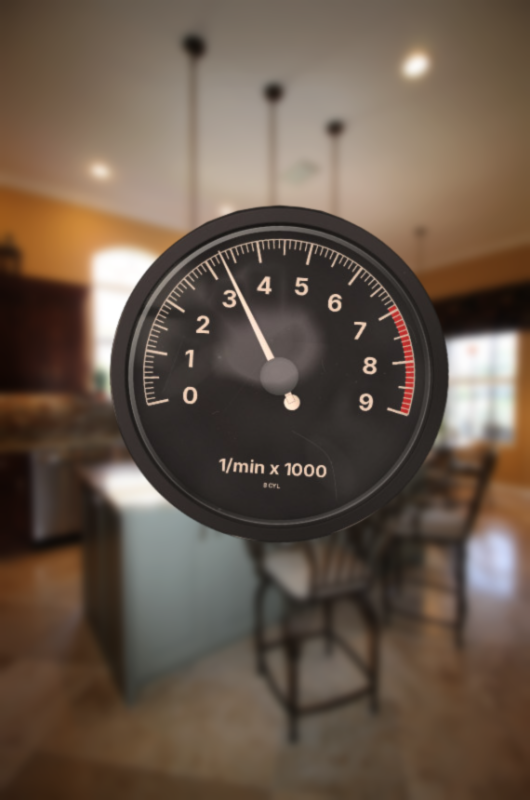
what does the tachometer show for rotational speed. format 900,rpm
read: 3300,rpm
